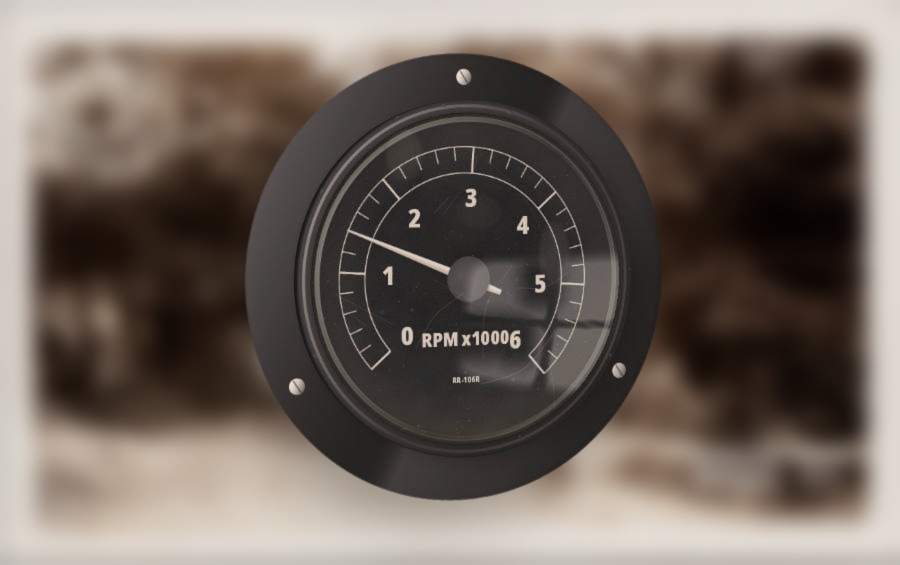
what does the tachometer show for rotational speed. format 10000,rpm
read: 1400,rpm
